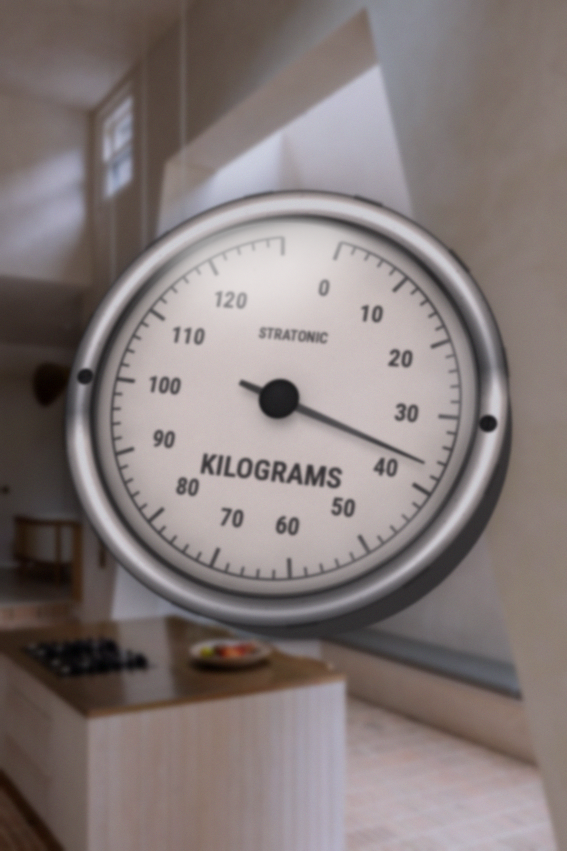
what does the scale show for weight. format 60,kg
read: 37,kg
